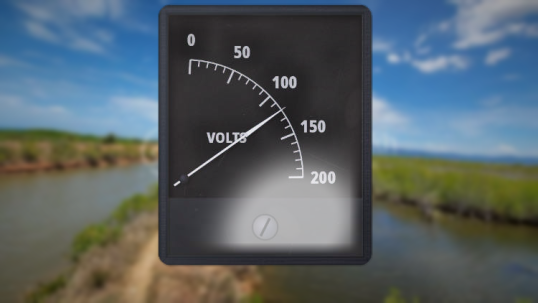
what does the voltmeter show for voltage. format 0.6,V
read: 120,V
